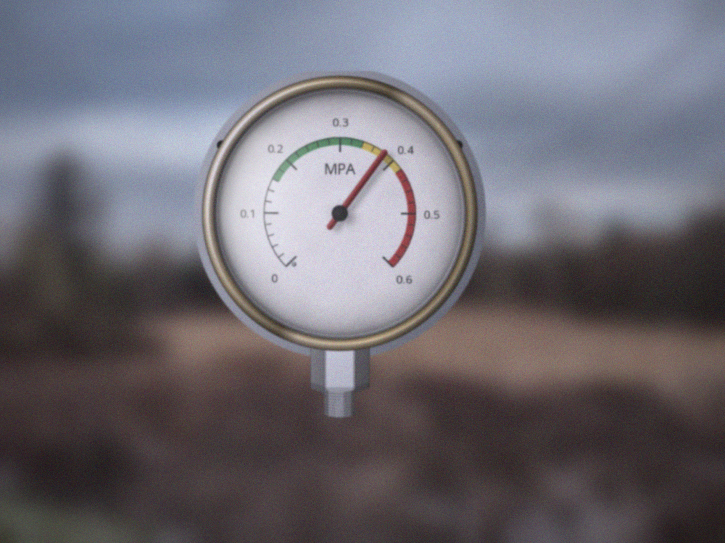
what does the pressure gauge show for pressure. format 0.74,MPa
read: 0.38,MPa
